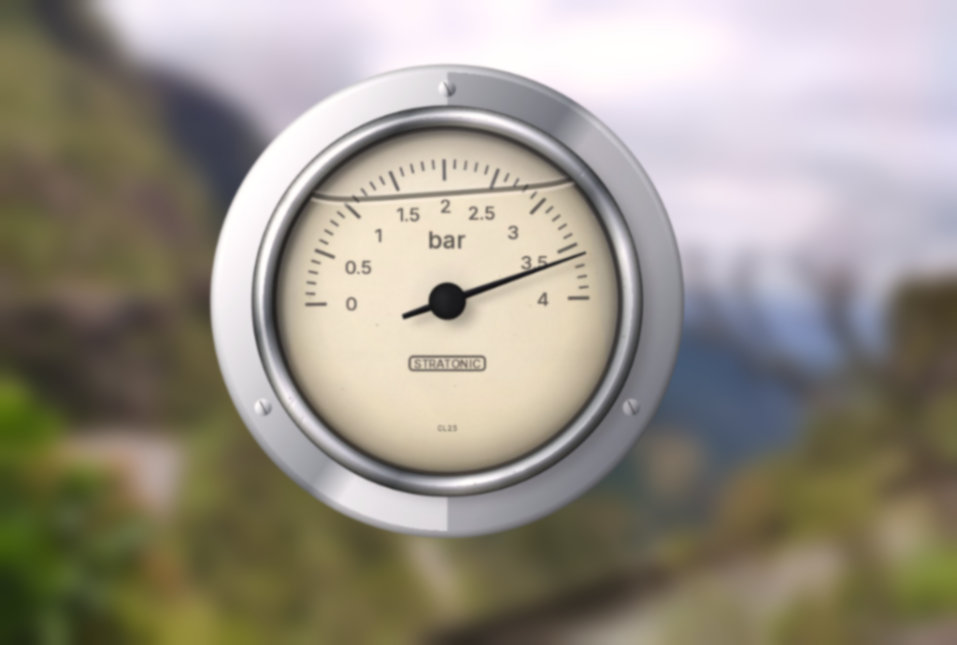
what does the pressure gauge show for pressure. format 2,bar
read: 3.6,bar
